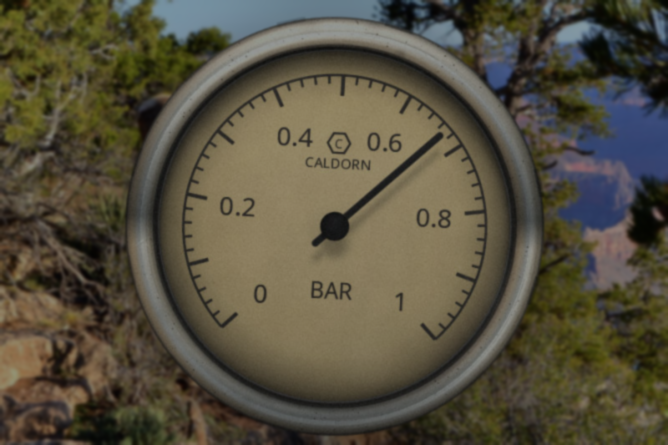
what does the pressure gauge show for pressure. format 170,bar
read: 0.67,bar
